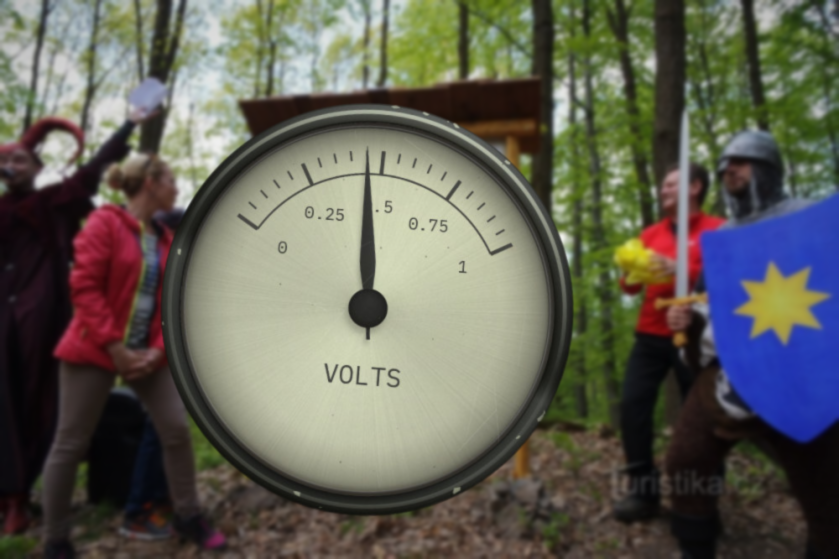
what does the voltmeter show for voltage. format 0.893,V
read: 0.45,V
